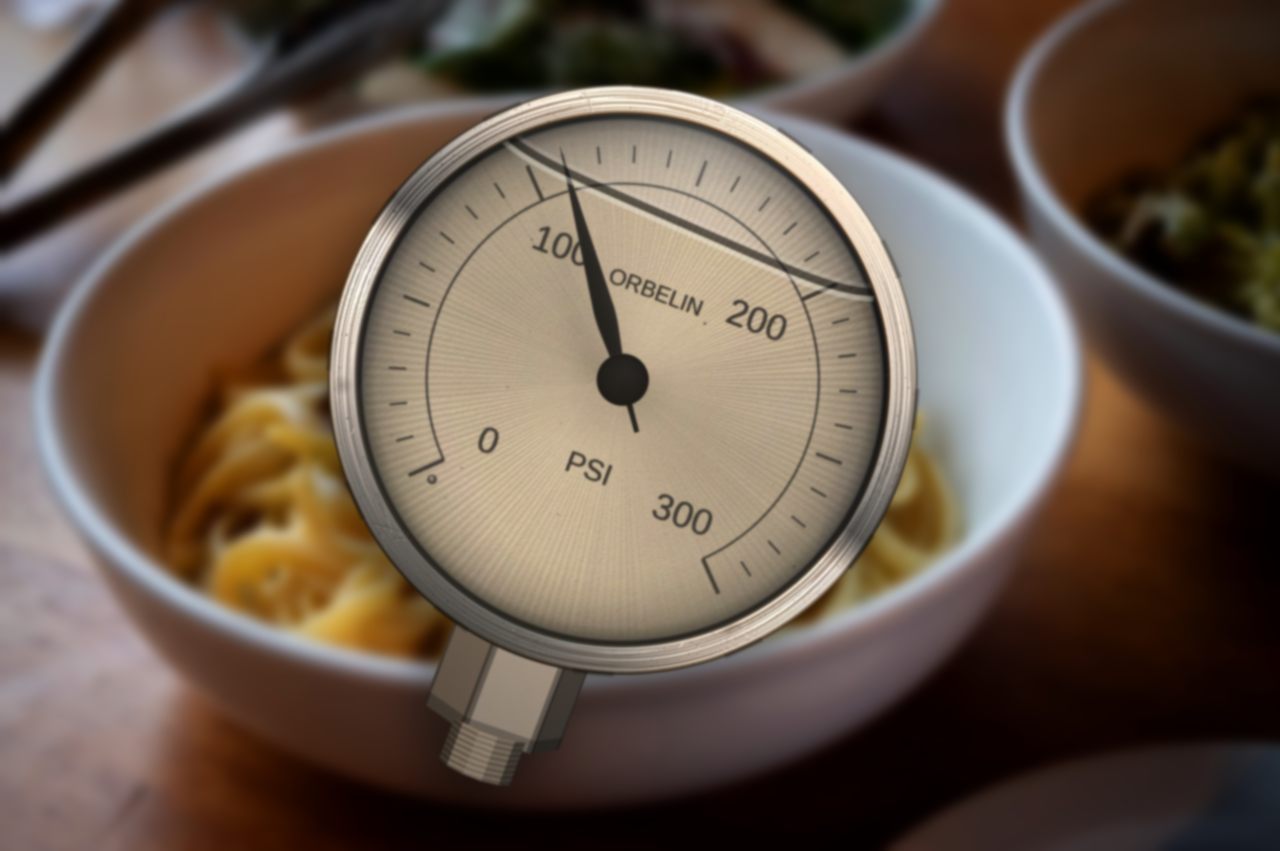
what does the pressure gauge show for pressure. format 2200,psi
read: 110,psi
